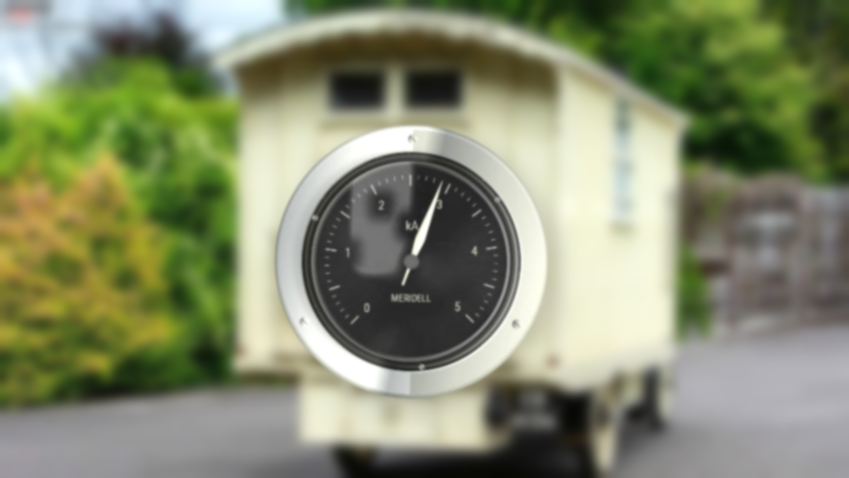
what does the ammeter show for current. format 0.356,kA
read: 2.9,kA
